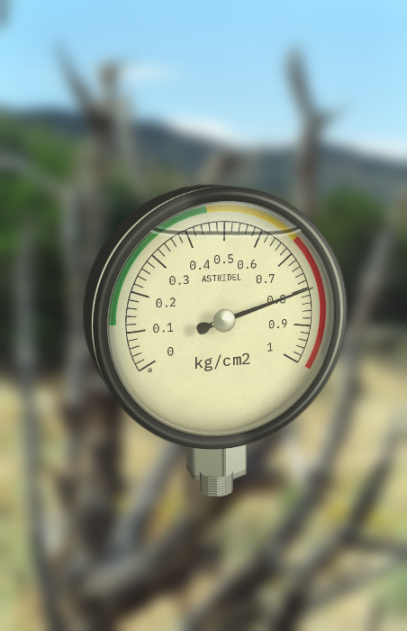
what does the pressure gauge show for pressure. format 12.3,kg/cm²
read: 0.8,kg/cm²
